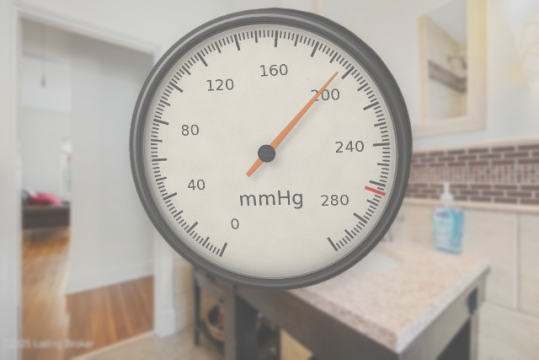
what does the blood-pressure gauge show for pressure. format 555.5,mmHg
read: 196,mmHg
